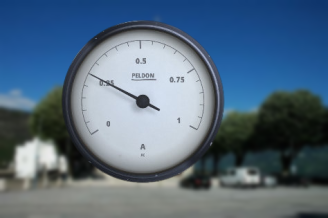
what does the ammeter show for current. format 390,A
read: 0.25,A
